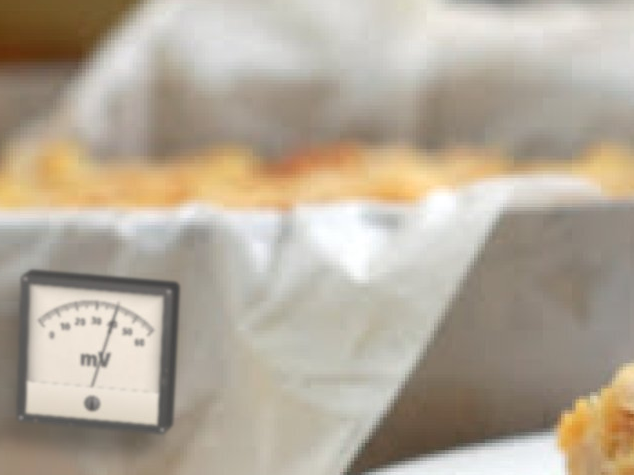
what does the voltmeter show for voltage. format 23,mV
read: 40,mV
